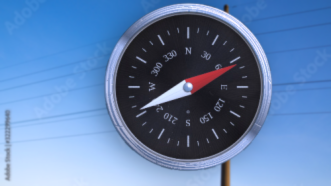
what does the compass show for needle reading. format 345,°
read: 65,°
